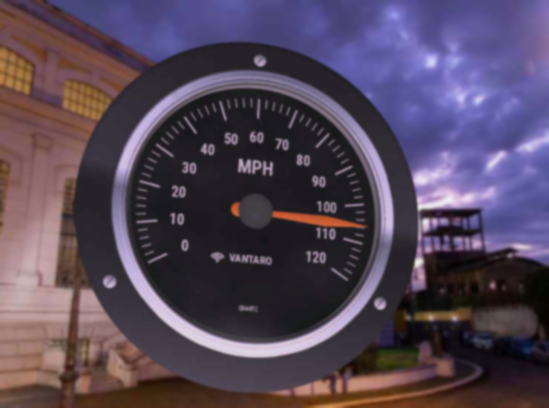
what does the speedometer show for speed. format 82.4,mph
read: 106,mph
